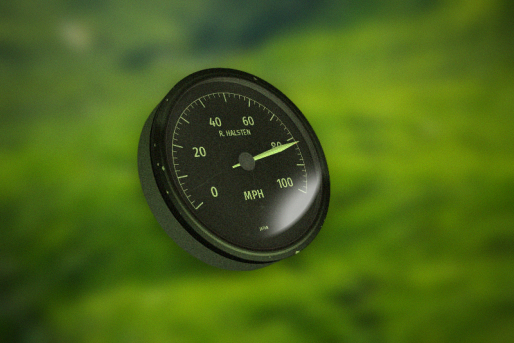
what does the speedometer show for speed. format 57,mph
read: 82,mph
